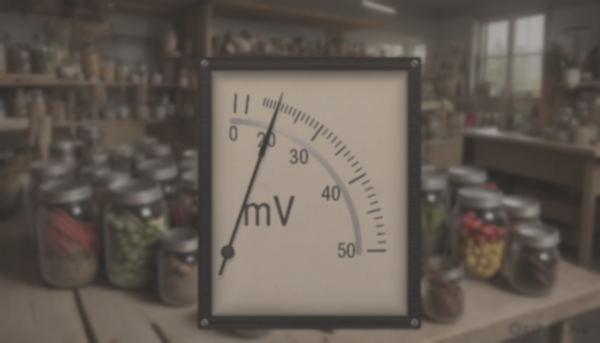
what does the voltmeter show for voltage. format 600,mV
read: 20,mV
